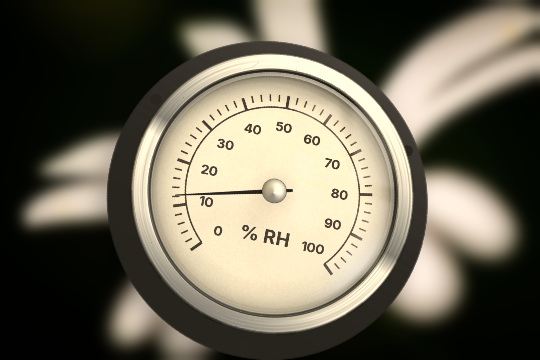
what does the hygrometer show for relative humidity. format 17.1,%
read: 12,%
